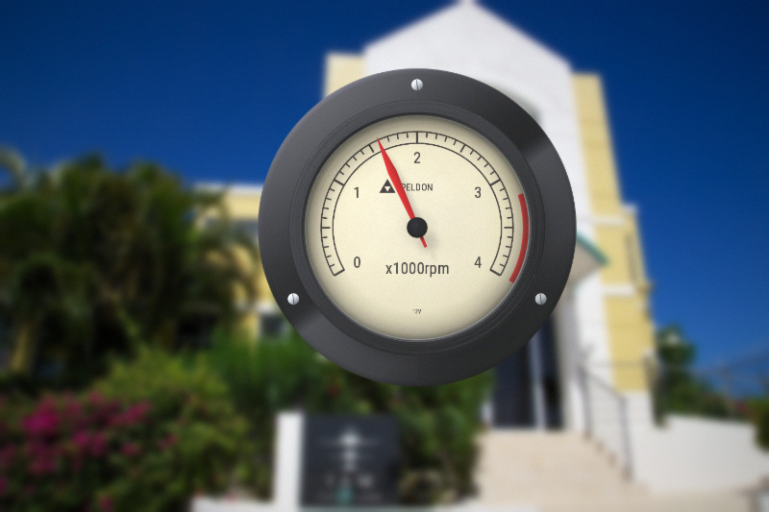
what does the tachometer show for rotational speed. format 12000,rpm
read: 1600,rpm
